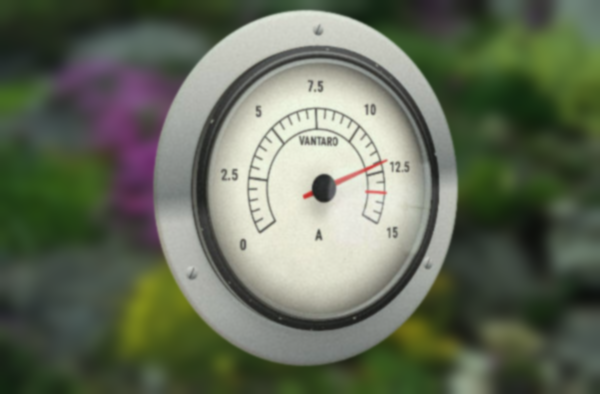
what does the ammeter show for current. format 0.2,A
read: 12,A
